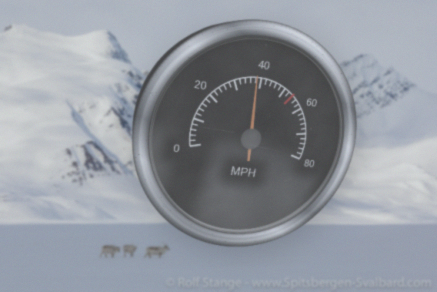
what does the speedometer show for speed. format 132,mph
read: 38,mph
